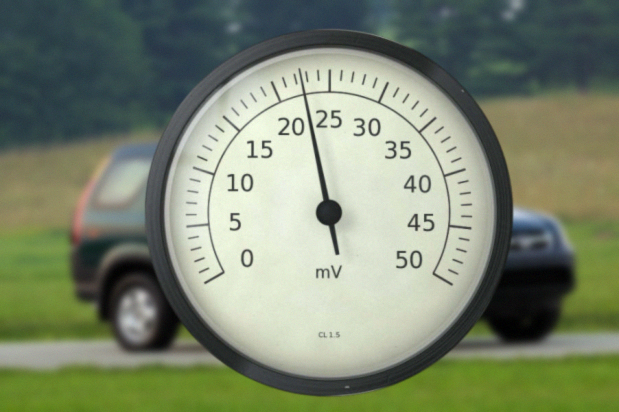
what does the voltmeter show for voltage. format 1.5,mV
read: 22.5,mV
